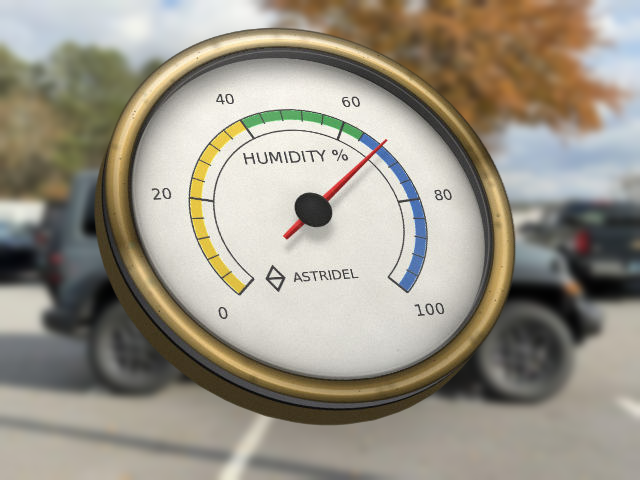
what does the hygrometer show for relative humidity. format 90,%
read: 68,%
